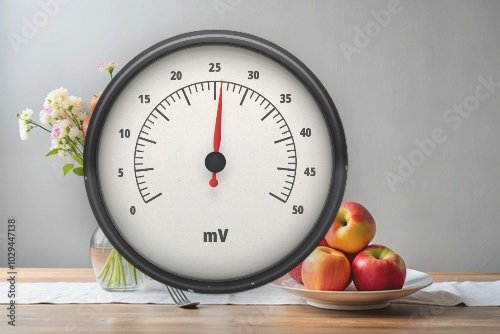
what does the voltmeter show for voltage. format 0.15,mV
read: 26,mV
